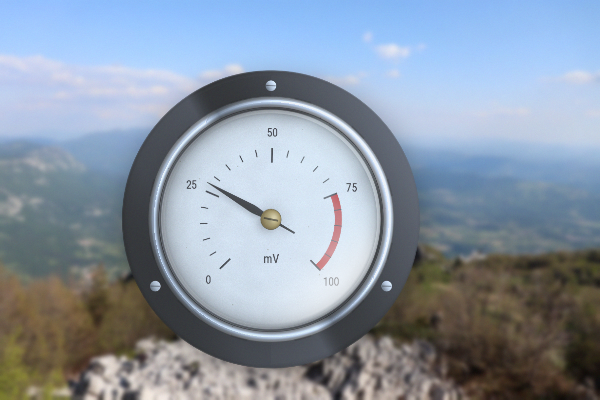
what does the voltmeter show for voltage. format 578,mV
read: 27.5,mV
